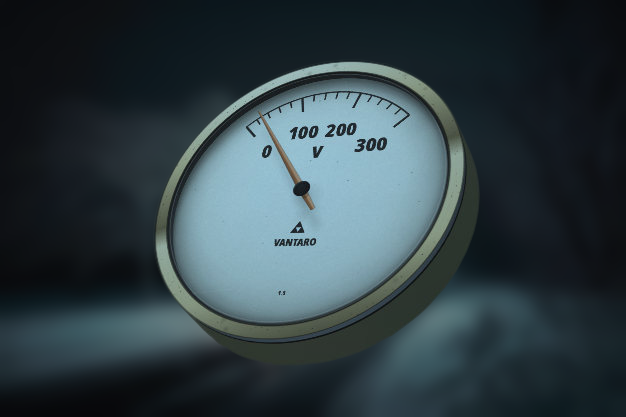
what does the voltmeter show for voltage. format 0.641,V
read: 30,V
